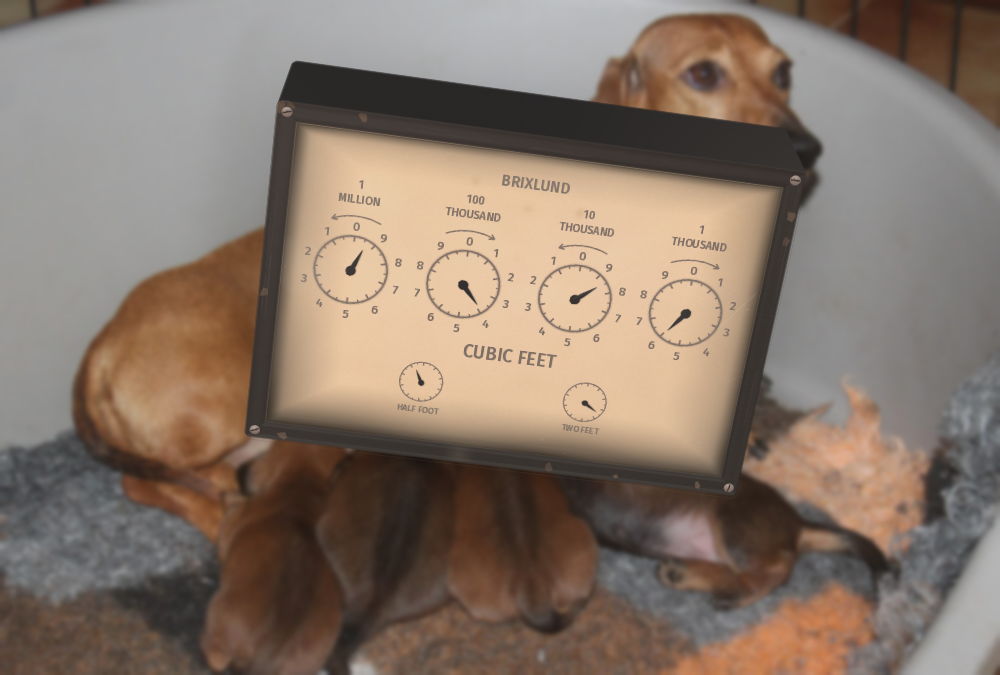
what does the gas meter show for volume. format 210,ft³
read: 938600,ft³
